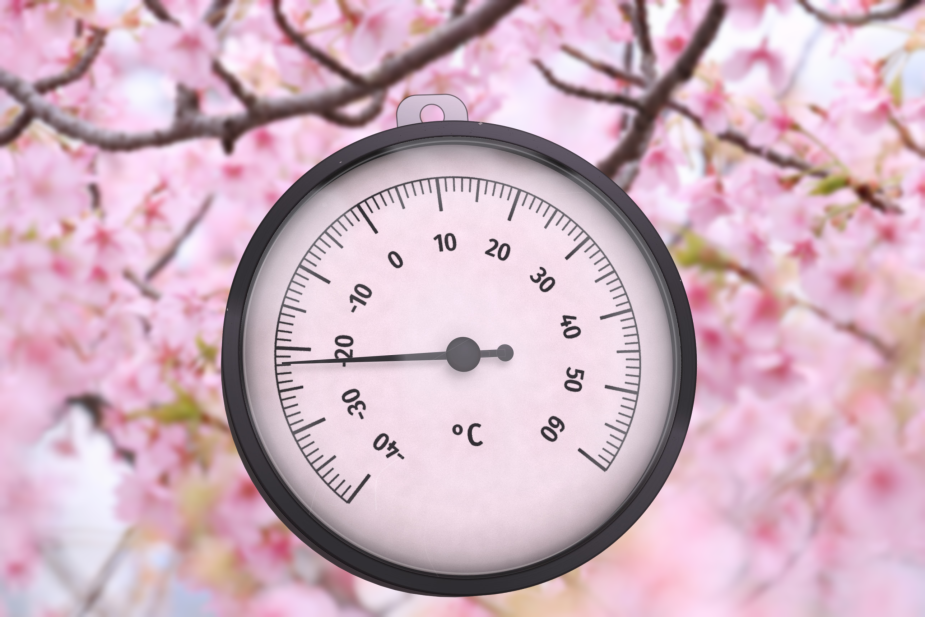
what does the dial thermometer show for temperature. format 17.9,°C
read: -22,°C
